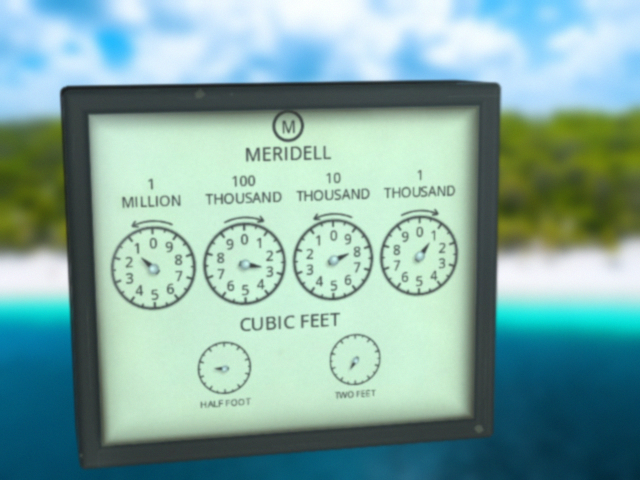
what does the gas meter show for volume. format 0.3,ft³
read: 128100,ft³
